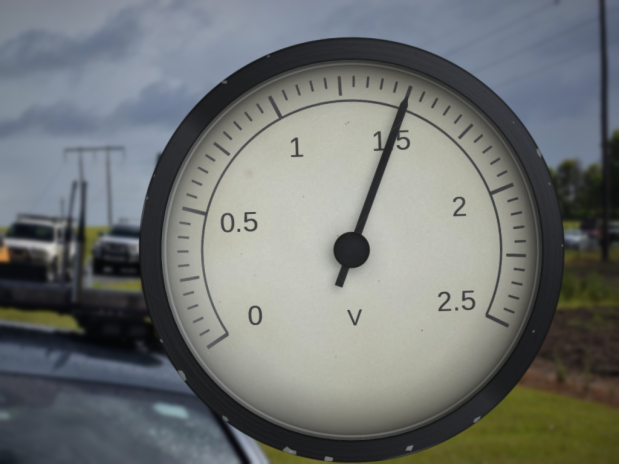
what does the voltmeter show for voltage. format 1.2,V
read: 1.5,V
